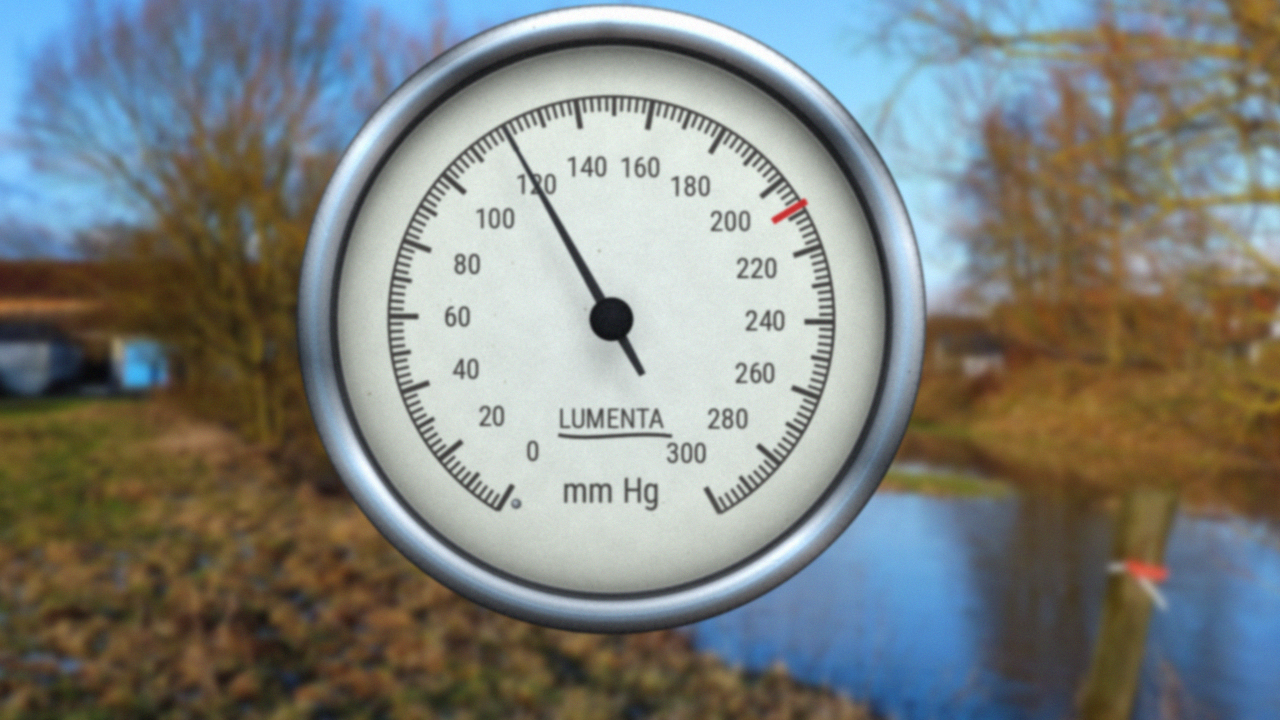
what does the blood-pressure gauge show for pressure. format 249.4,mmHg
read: 120,mmHg
